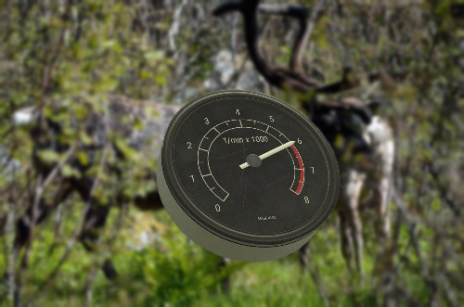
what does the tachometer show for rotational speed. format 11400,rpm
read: 6000,rpm
